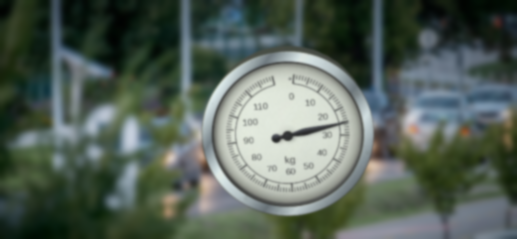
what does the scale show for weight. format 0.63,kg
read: 25,kg
